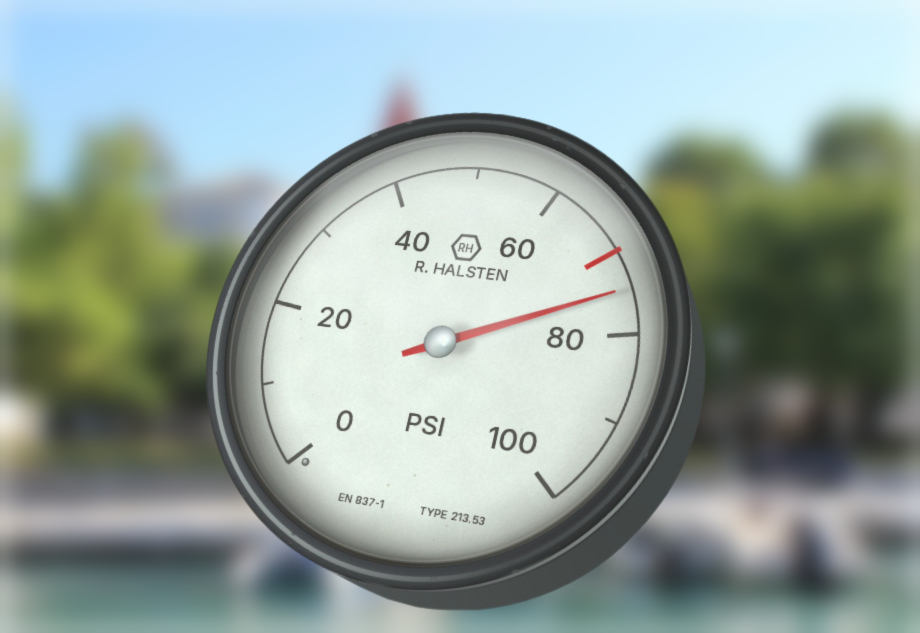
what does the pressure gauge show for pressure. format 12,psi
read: 75,psi
